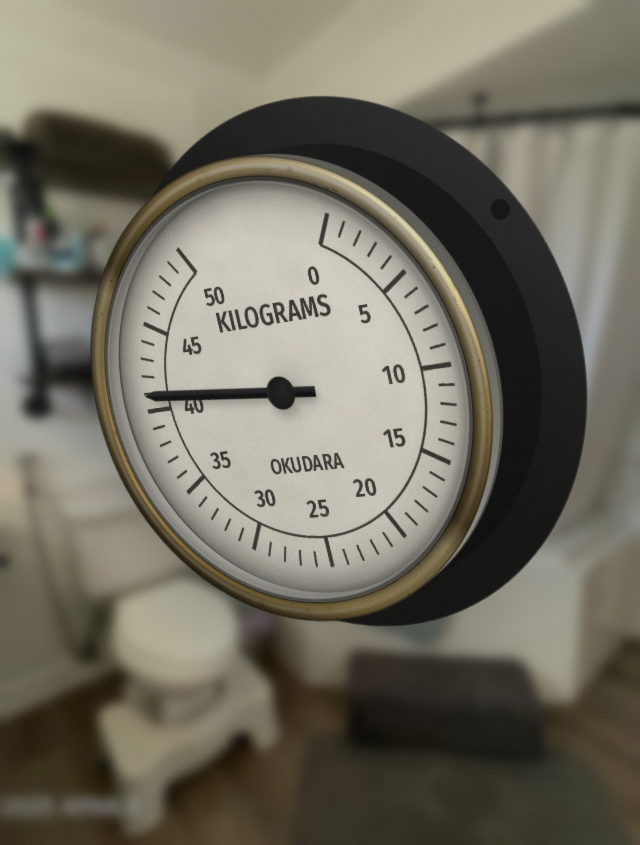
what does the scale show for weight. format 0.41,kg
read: 41,kg
